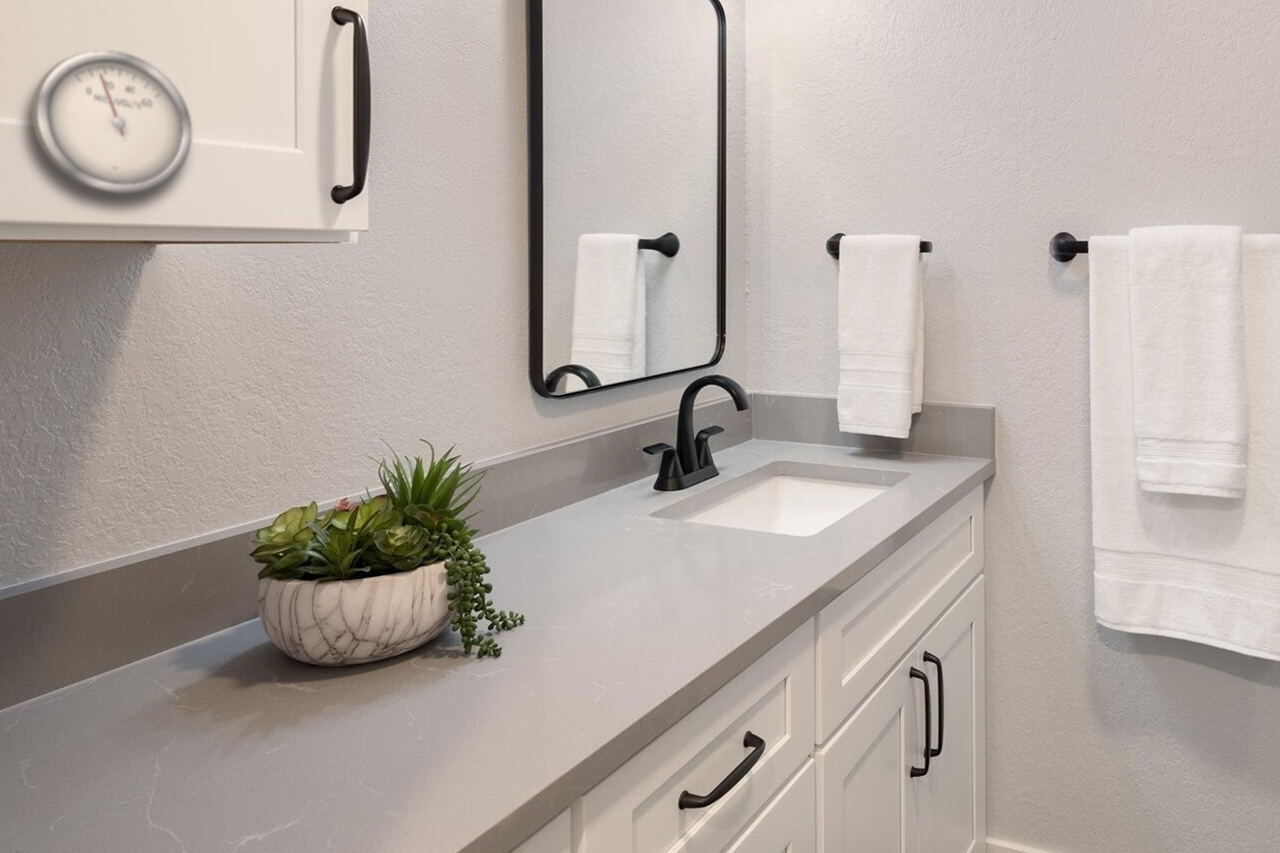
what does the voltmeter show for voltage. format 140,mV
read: 15,mV
